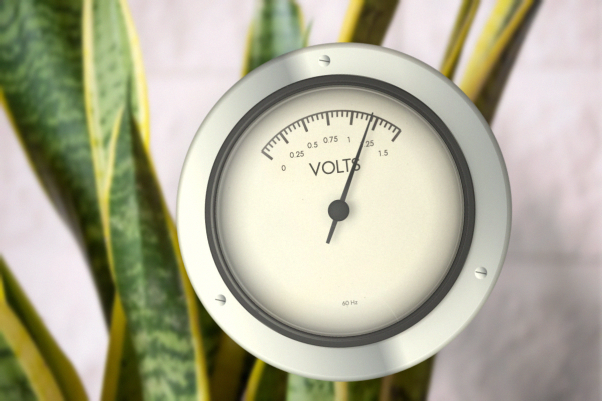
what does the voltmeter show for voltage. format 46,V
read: 1.2,V
